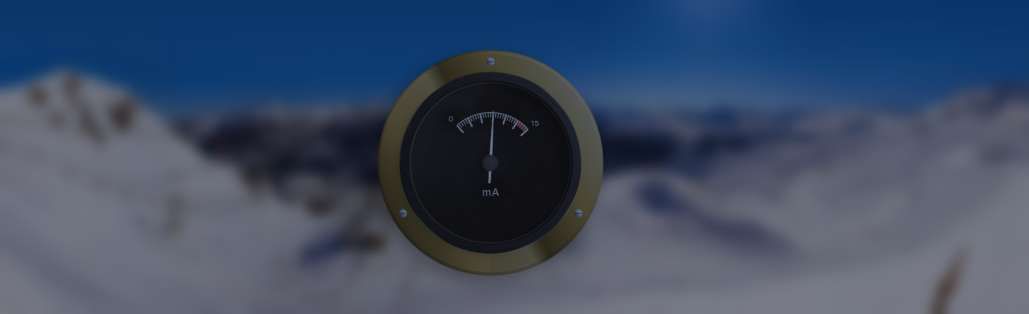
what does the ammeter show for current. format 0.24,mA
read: 7.5,mA
